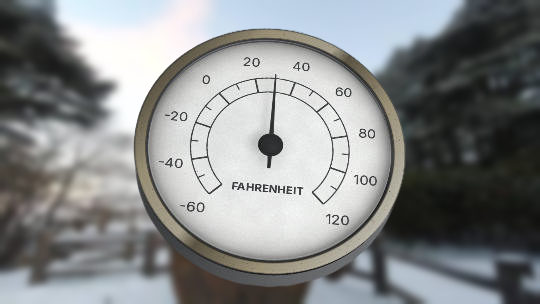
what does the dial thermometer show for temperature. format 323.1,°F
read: 30,°F
